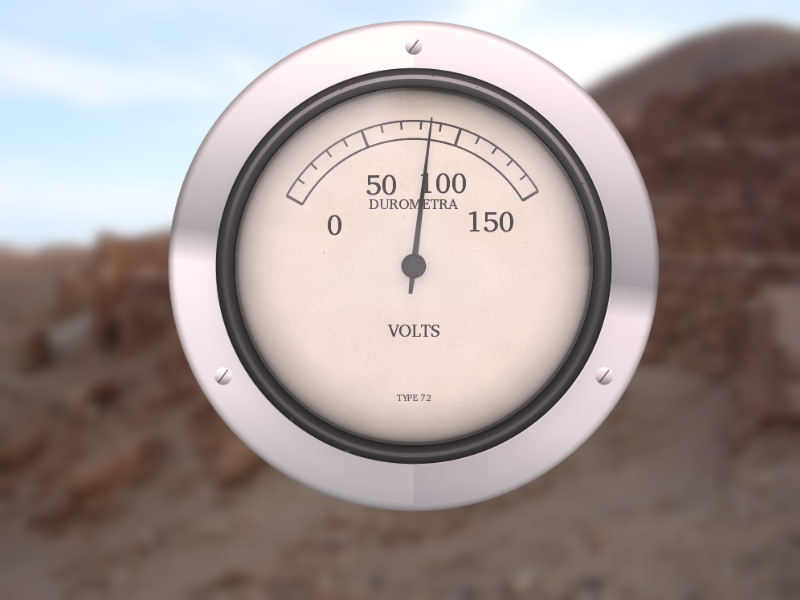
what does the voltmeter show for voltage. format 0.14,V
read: 85,V
